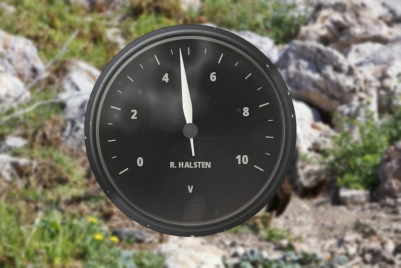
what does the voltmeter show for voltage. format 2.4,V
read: 4.75,V
